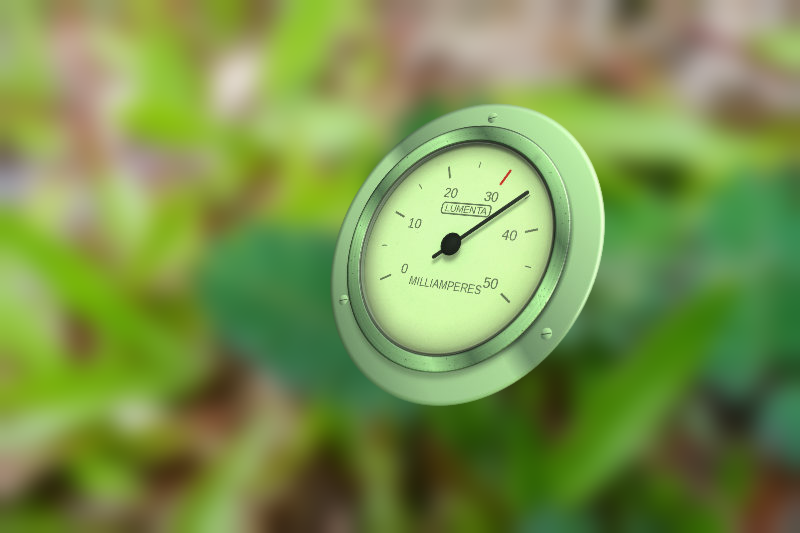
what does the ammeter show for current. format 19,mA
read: 35,mA
